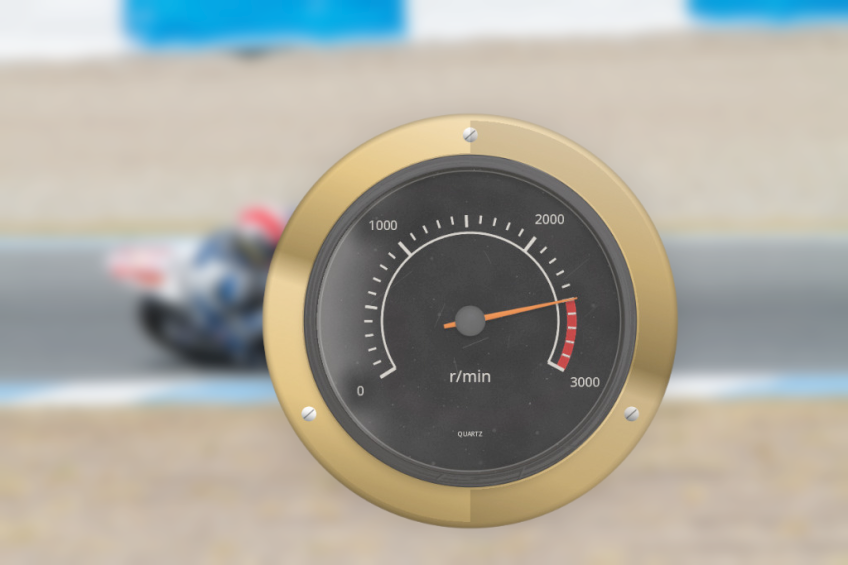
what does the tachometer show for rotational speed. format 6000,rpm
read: 2500,rpm
